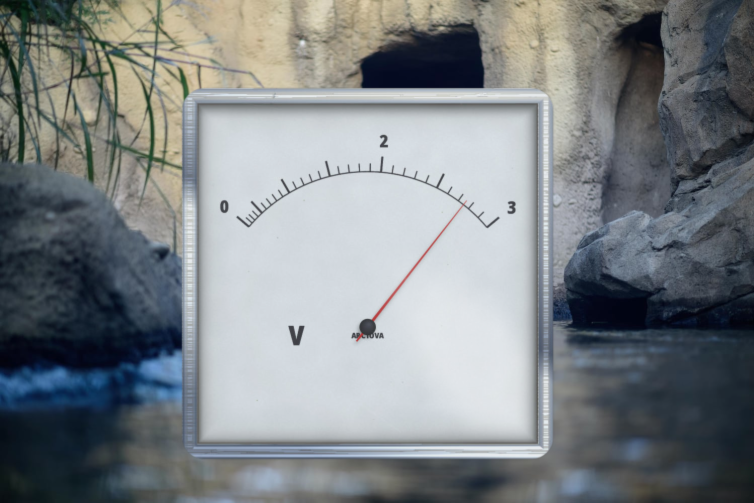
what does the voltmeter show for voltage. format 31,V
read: 2.75,V
